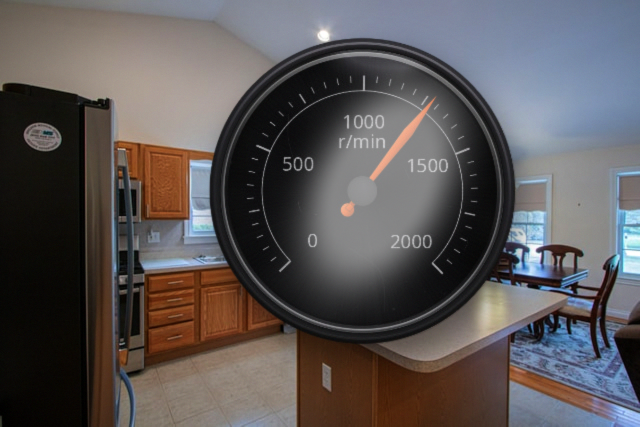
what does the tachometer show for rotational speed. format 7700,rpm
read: 1275,rpm
